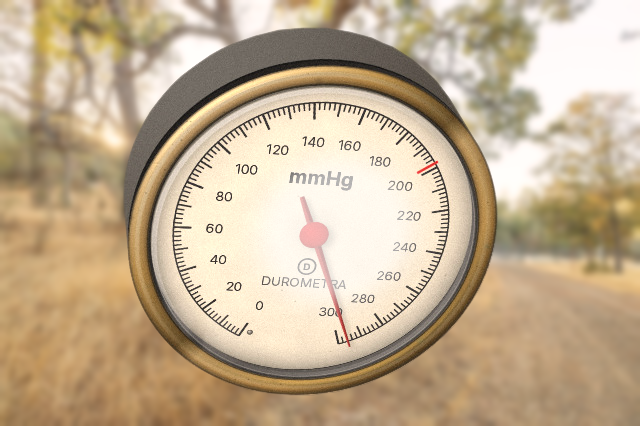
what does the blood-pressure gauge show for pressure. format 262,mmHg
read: 296,mmHg
